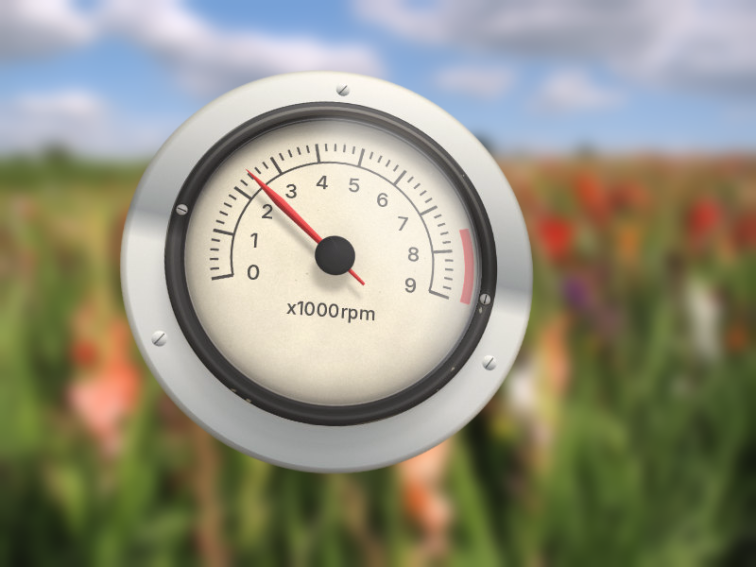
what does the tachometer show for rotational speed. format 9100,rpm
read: 2400,rpm
